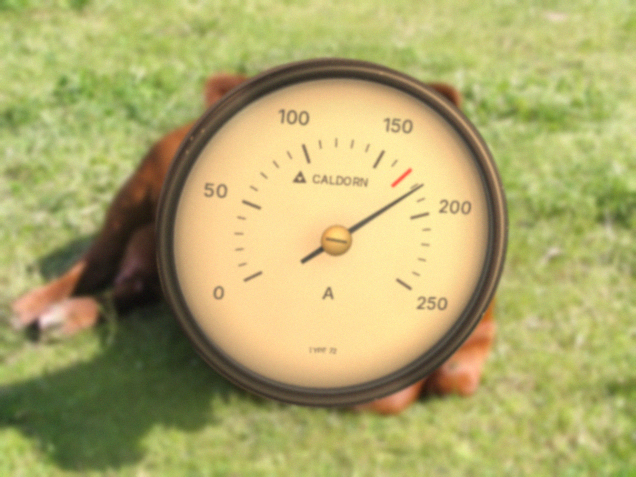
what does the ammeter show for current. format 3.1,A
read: 180,A
